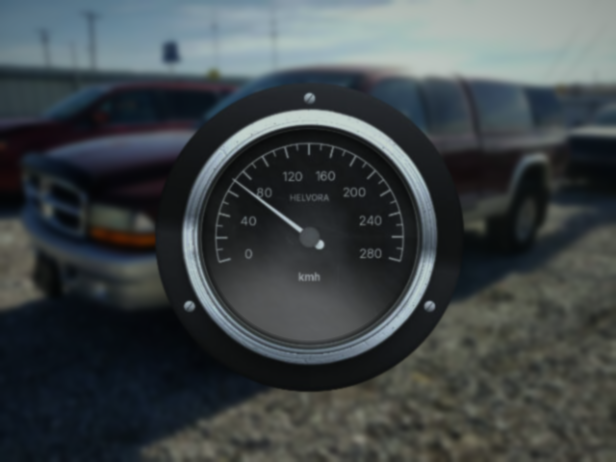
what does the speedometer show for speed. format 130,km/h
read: 70,km/h
